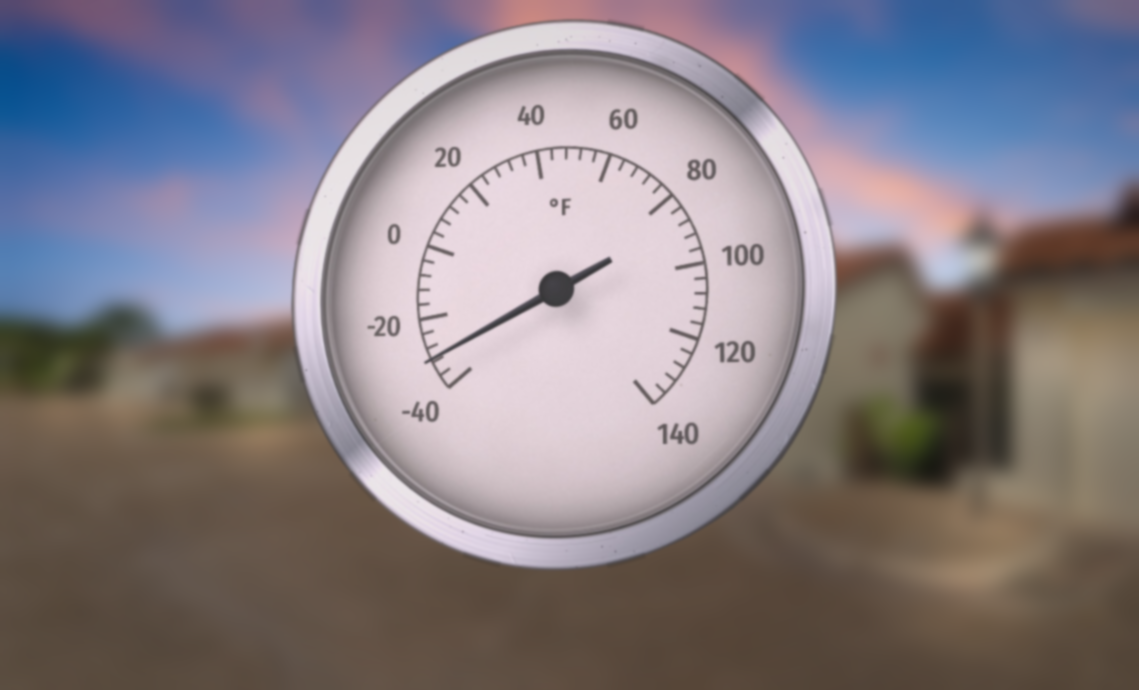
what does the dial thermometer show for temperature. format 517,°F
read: -32,°F
